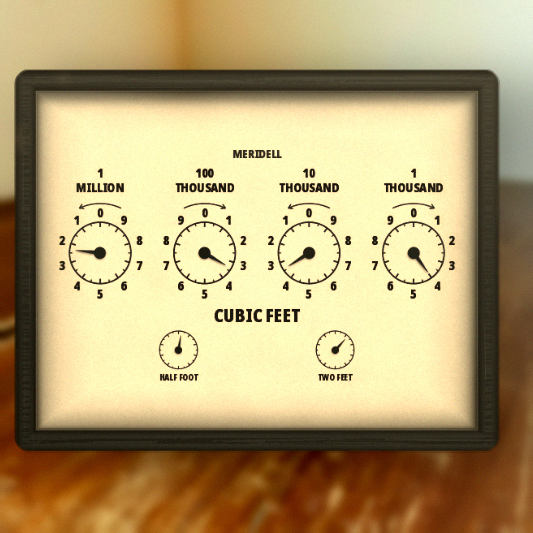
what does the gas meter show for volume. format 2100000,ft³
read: 233400,ft³
